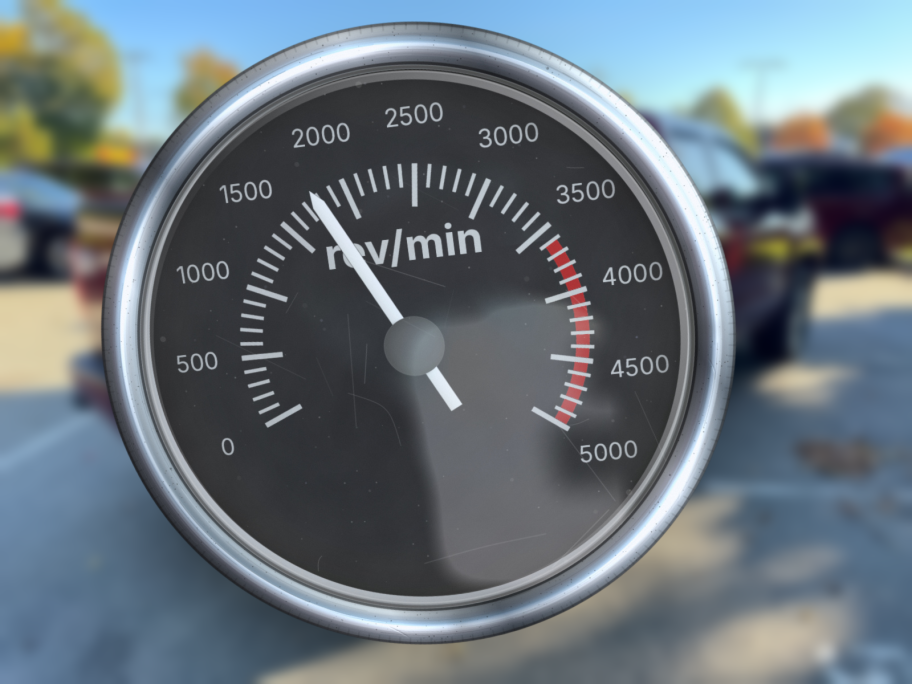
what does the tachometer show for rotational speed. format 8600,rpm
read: 1800,rpm
